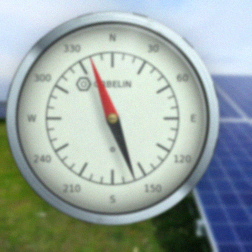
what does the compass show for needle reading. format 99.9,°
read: 340,°
